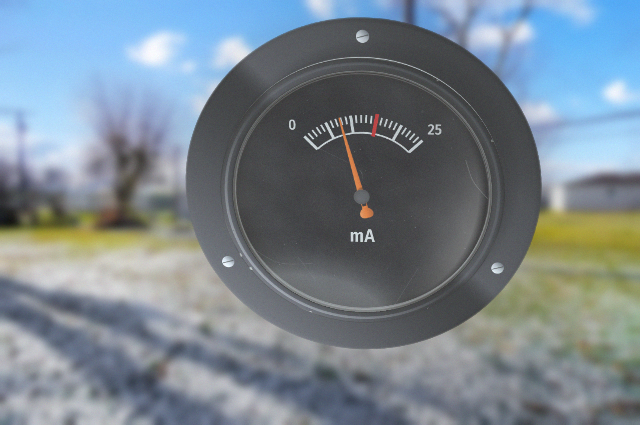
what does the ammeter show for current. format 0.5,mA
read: 8,mA
